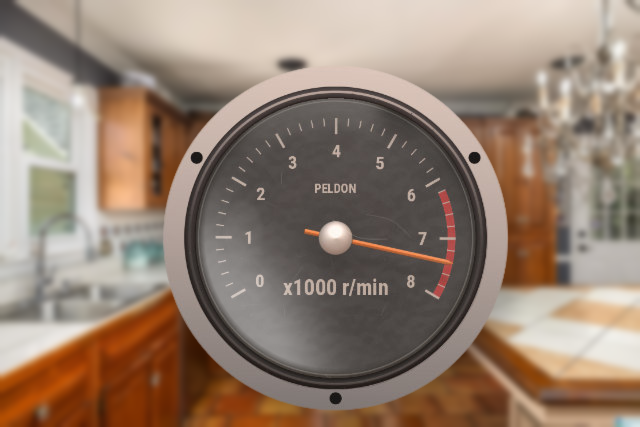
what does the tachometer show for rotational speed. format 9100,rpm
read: 7400,rpm
